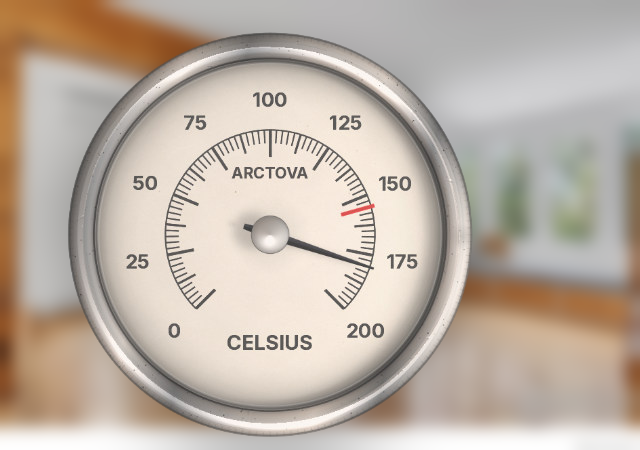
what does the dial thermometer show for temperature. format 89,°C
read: 180,°C
